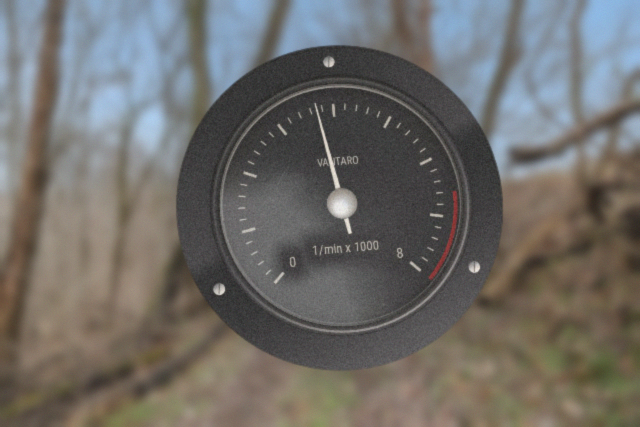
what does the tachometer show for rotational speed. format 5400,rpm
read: 3700,rpm
